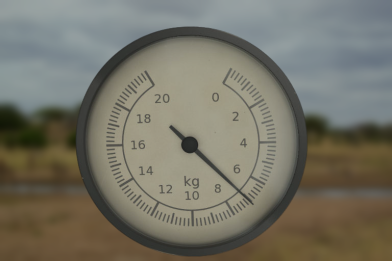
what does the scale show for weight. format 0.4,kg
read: 7,kg
